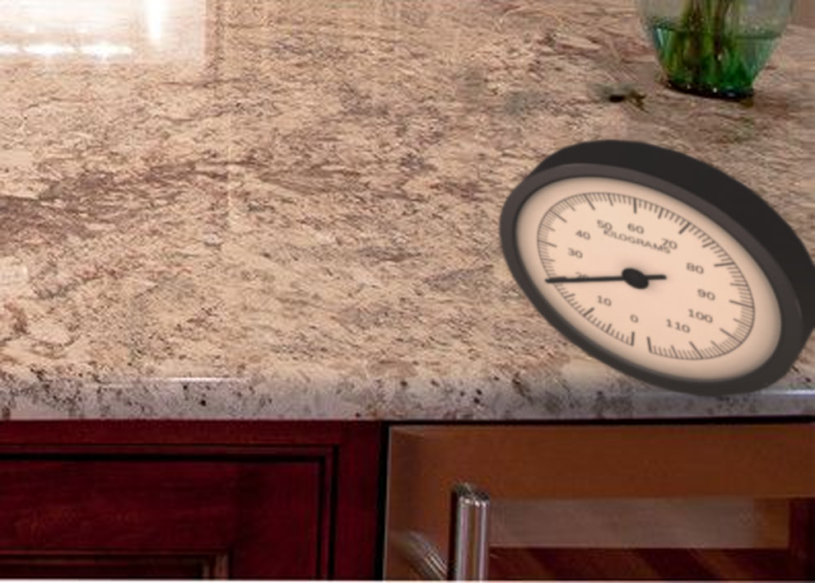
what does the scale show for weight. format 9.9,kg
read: 20,kg
